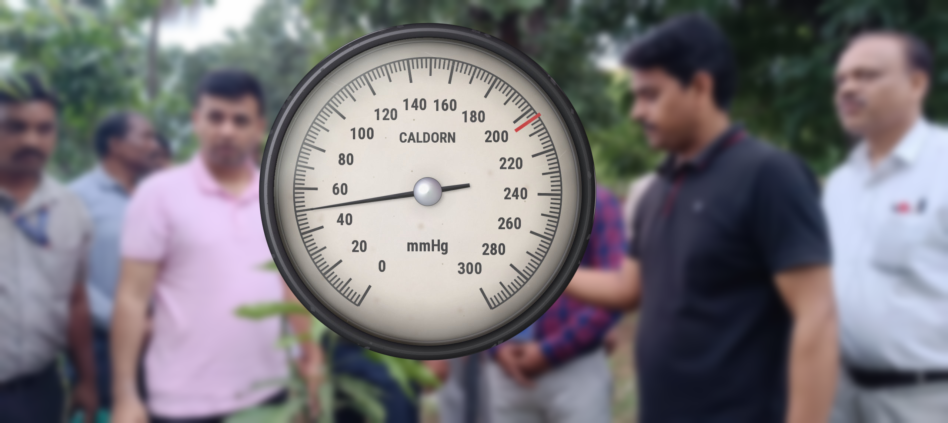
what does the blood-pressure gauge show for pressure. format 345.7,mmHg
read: 50,mmHg
